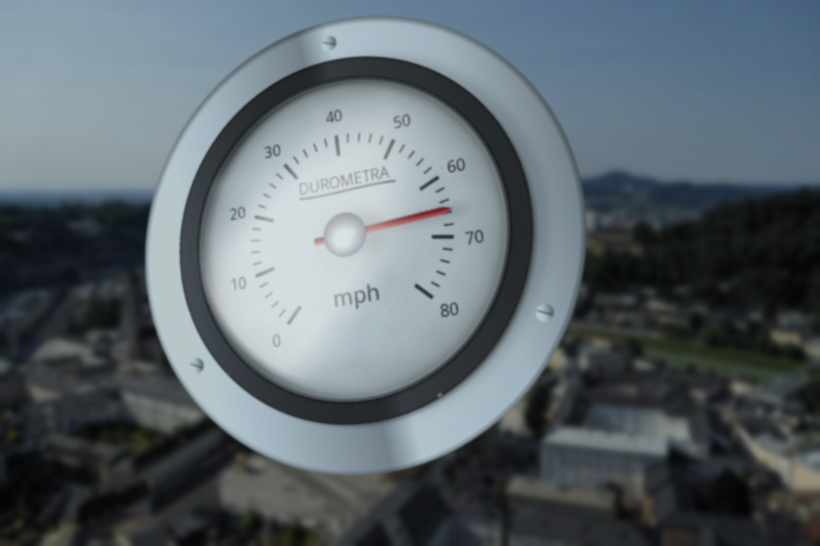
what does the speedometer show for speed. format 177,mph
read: 66,mph
